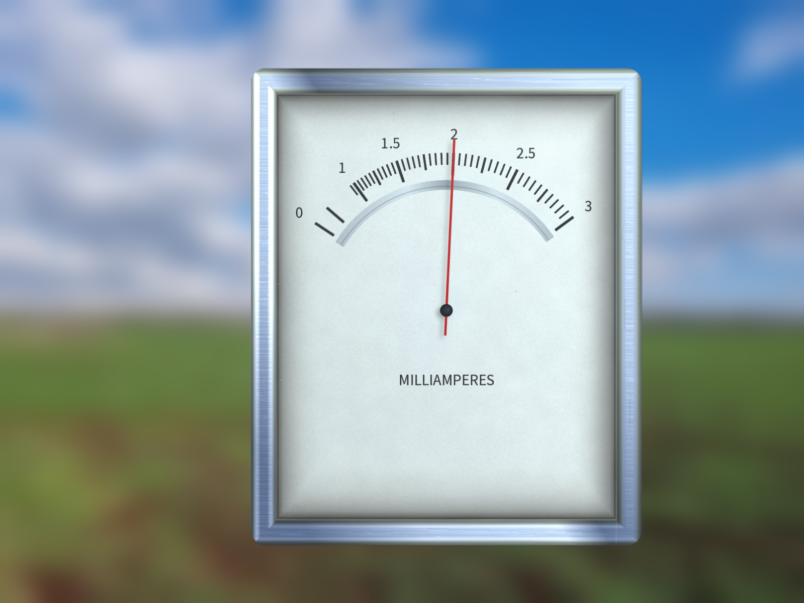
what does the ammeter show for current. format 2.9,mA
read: 2,mA
